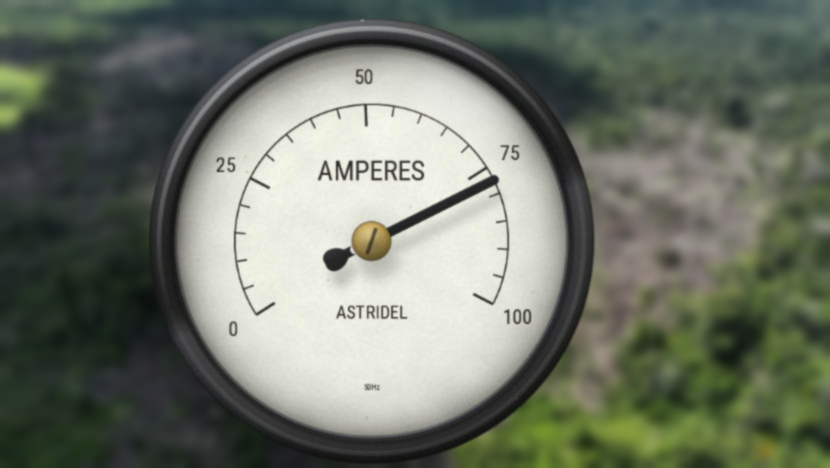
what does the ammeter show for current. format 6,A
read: 77.5,A
